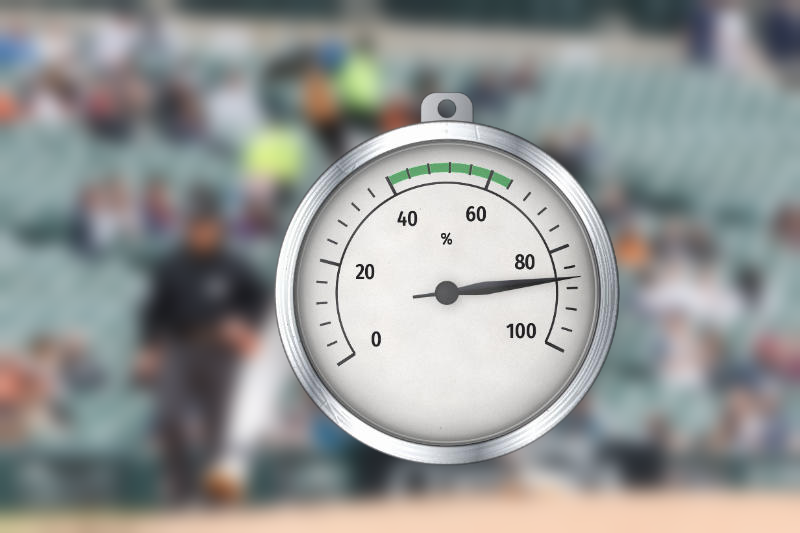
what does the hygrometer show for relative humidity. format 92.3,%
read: 86,%
